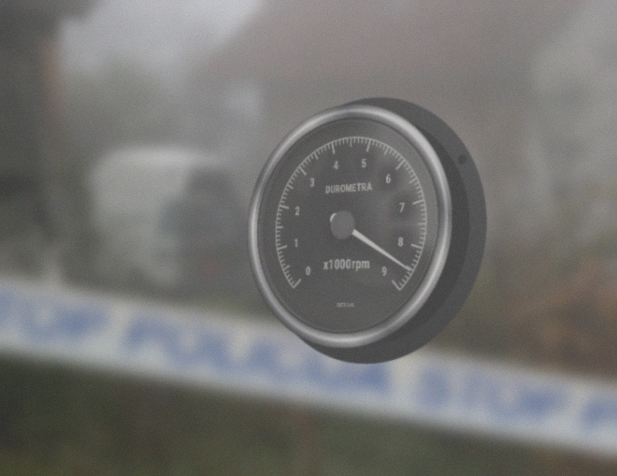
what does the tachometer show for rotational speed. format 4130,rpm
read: 8500,rpm
